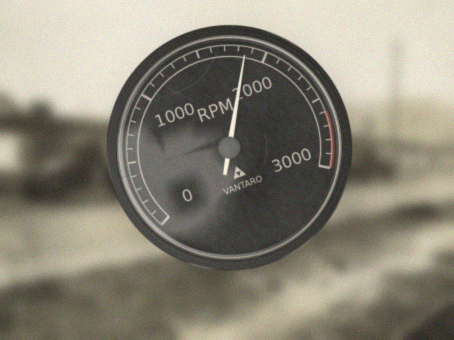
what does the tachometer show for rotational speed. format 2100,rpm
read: 1850,rpm
